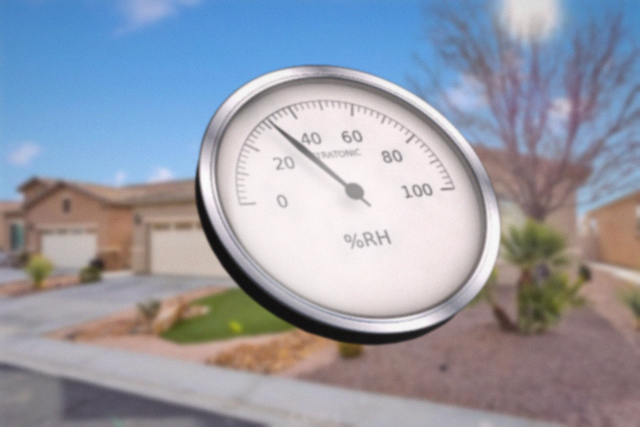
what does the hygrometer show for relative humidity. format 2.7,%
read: 30,%
